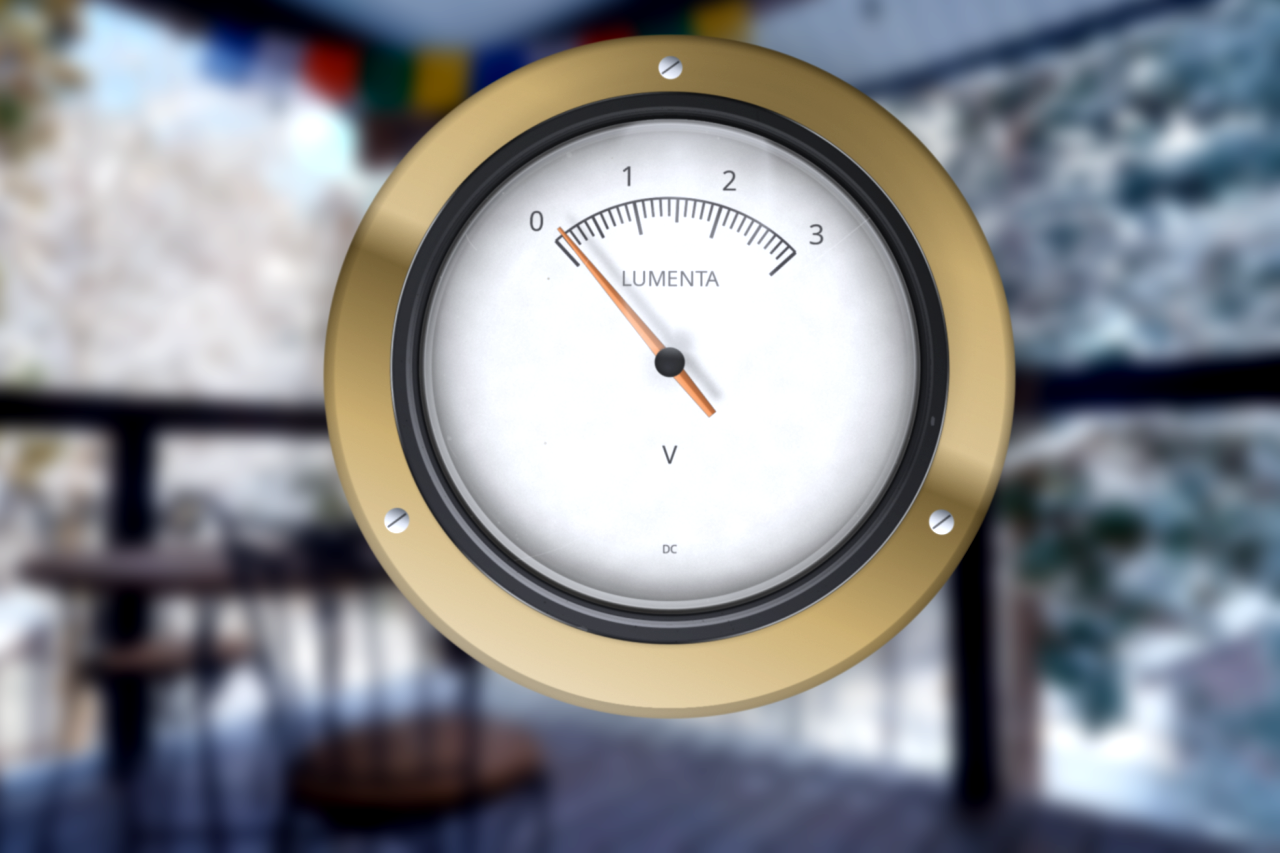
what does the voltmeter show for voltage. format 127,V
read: 0.1,V
